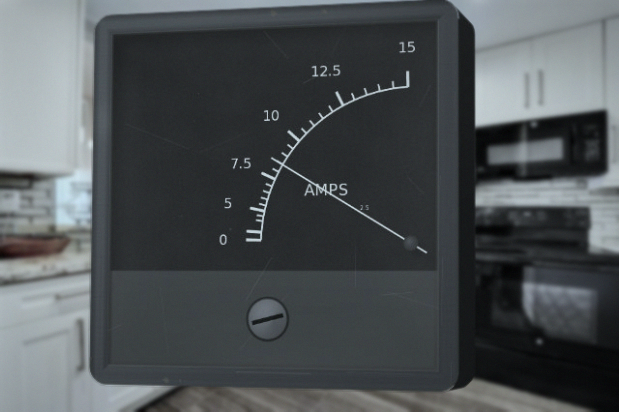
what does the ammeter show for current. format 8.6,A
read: 8.5,A
